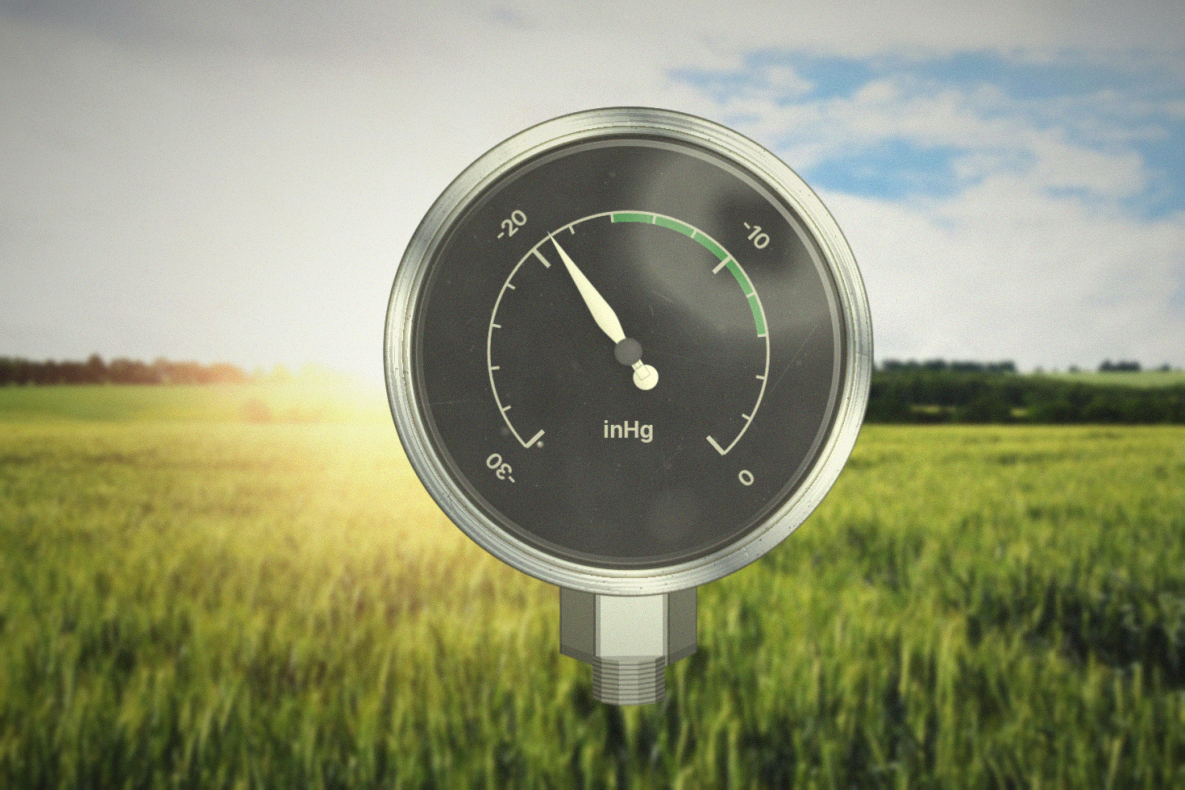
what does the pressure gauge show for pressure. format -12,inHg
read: -19,inHg
